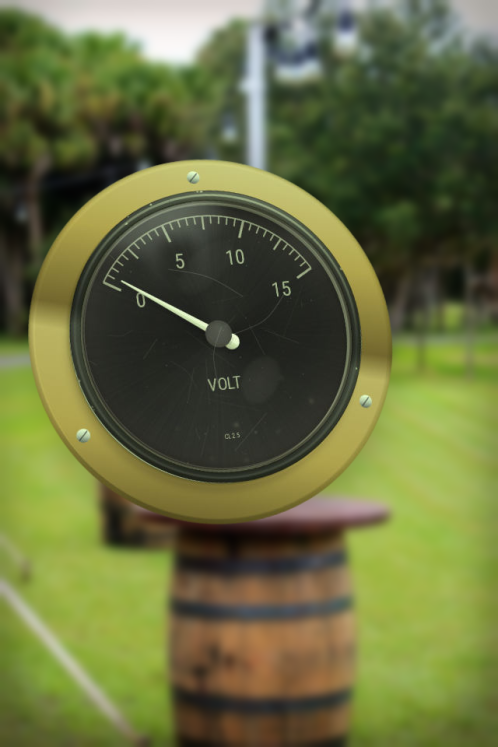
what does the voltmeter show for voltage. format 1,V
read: 0.5,V
